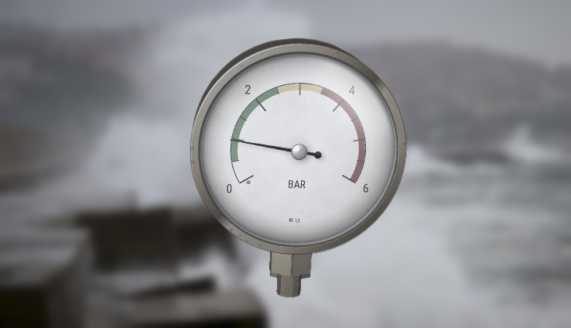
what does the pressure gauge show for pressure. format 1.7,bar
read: 1,bar
